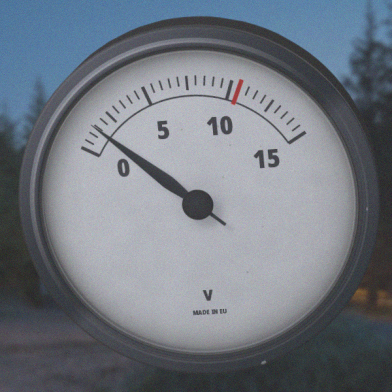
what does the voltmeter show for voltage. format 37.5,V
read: 1.5,V
